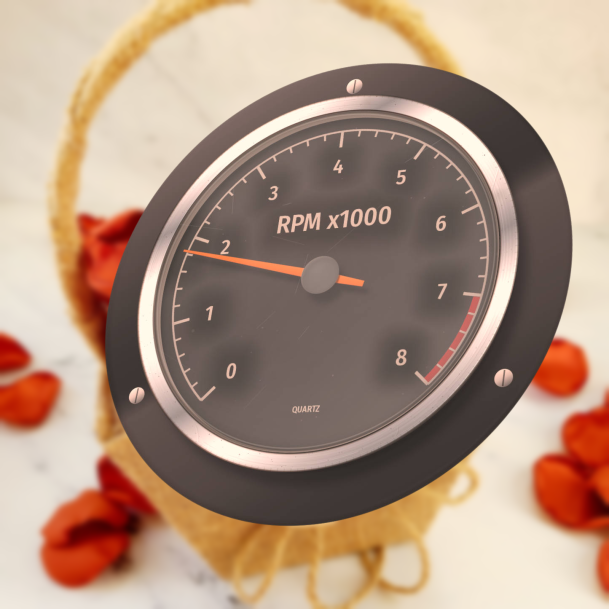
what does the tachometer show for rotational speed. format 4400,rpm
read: 1800,rpm
